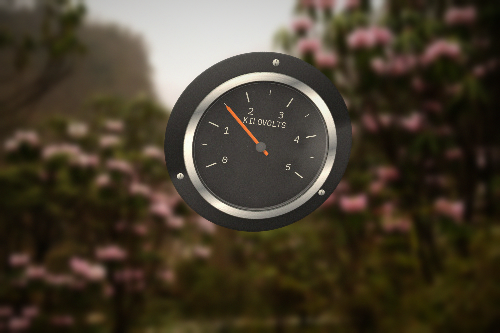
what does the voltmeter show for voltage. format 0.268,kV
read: 1.5,kV
